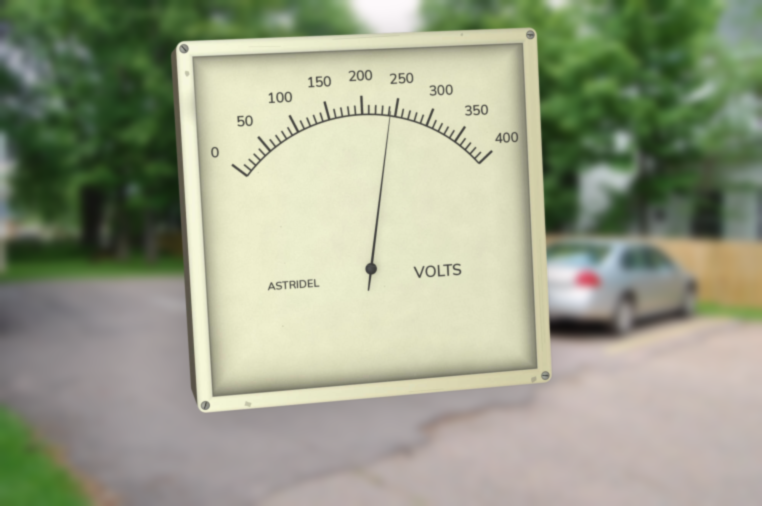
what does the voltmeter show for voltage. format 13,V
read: 240,V
